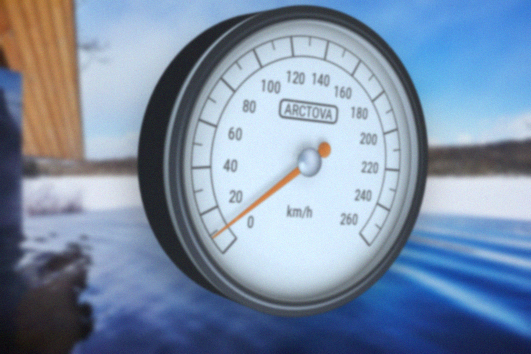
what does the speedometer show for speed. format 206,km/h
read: 10,km/h
